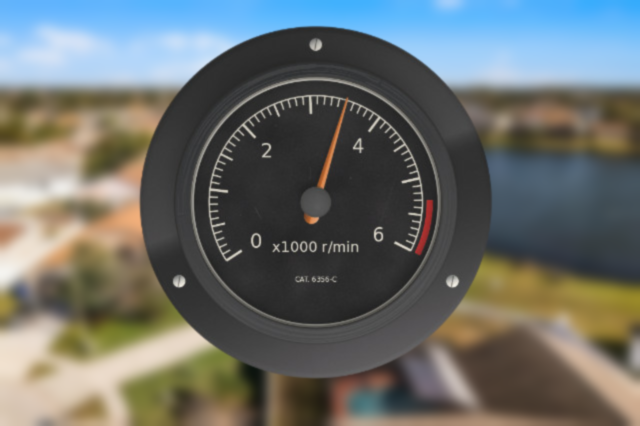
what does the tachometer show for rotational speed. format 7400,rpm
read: 3500,rpm
